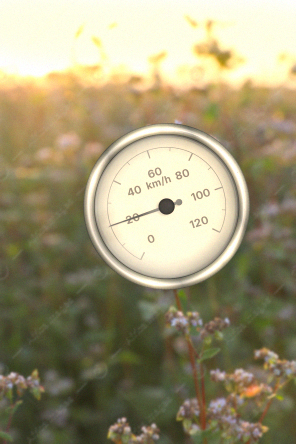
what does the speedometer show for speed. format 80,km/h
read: 20,km/h
